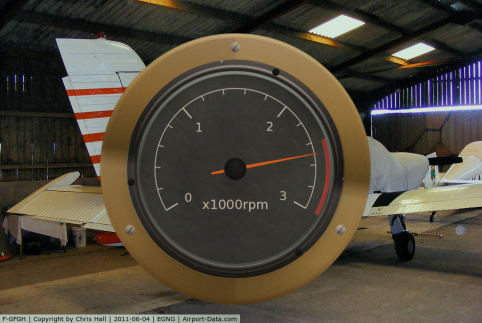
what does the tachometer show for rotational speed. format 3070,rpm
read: 2500,rpm
